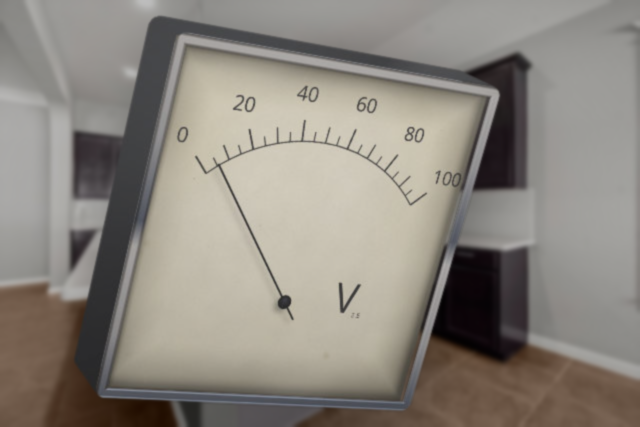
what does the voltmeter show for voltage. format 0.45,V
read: 5,V
